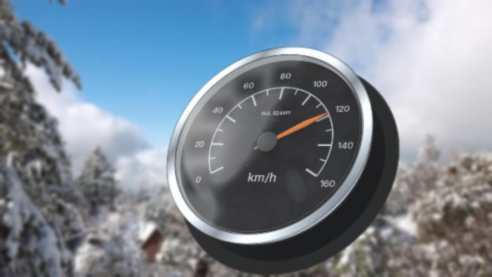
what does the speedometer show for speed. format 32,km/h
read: 120,km/h
